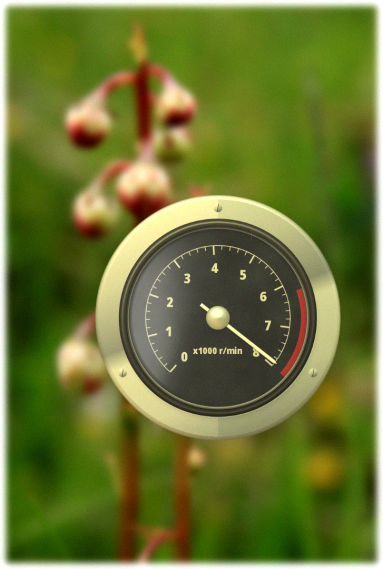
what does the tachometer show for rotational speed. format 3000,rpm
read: 7900,rpm
